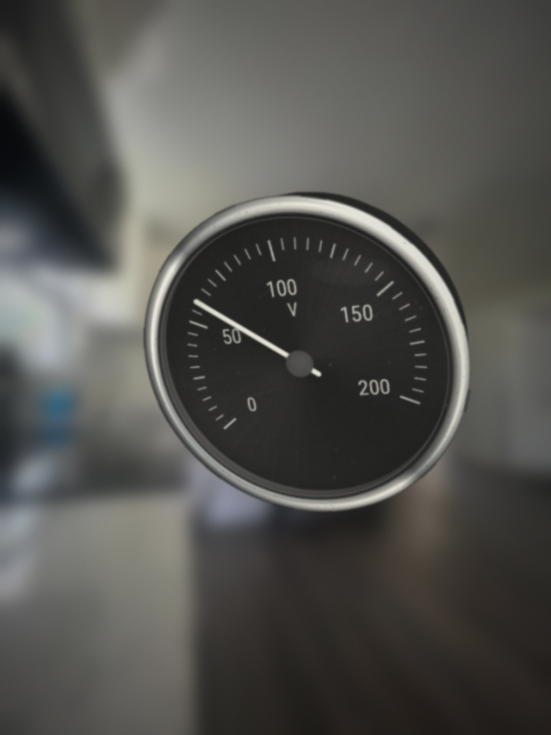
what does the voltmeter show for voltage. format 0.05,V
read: 60,V
